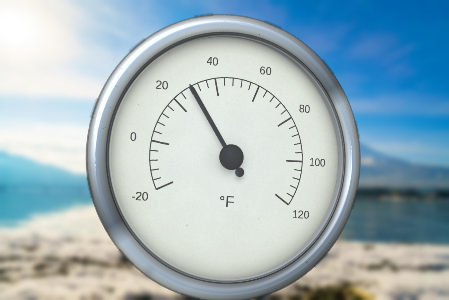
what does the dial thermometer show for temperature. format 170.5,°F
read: 28,°F
